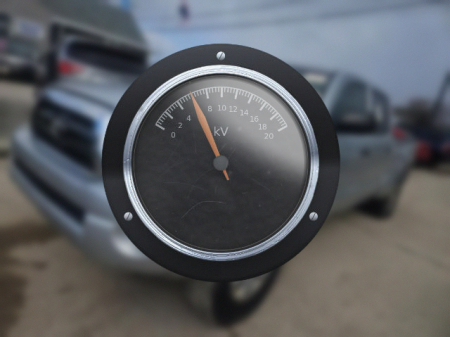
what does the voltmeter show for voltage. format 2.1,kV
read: 6,kV
